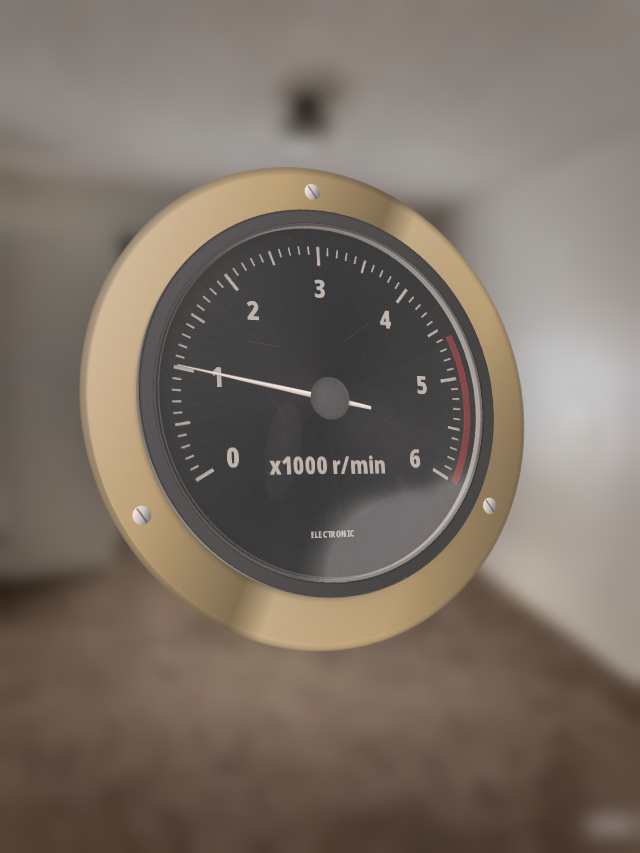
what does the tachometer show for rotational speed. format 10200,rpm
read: 1000,rpm
